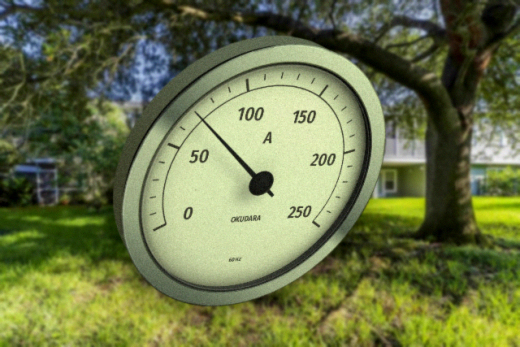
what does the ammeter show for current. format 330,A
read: 70,A
